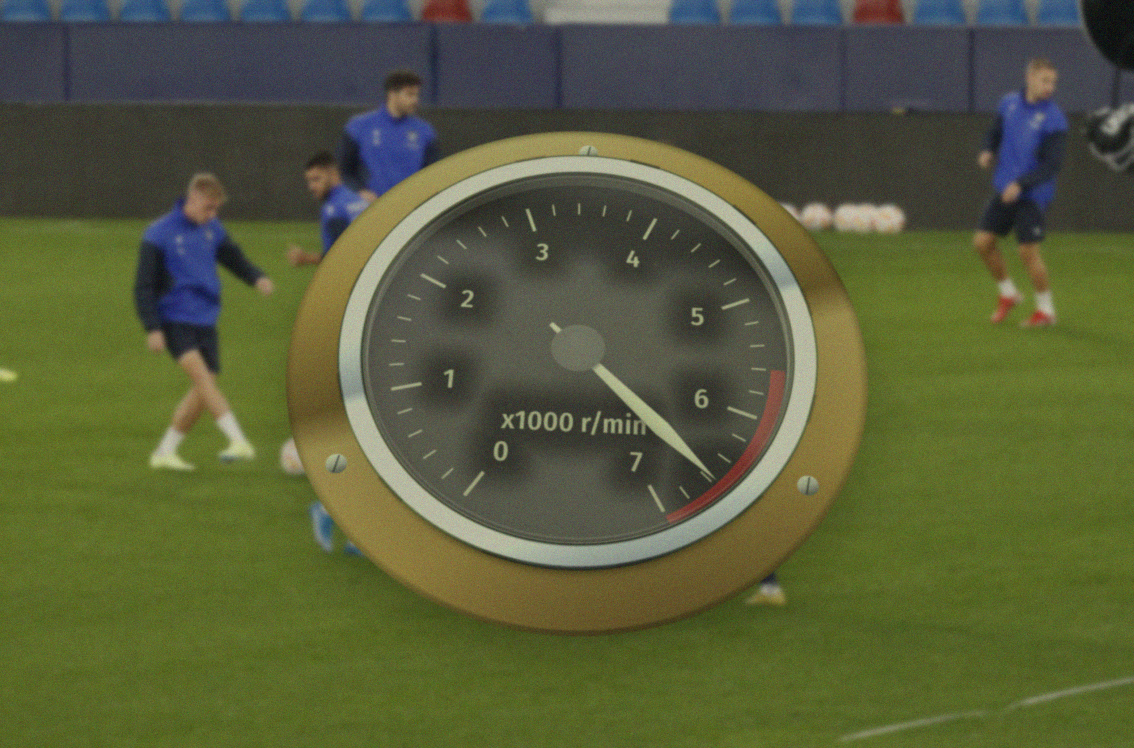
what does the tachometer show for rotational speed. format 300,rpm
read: 6600,rpm
